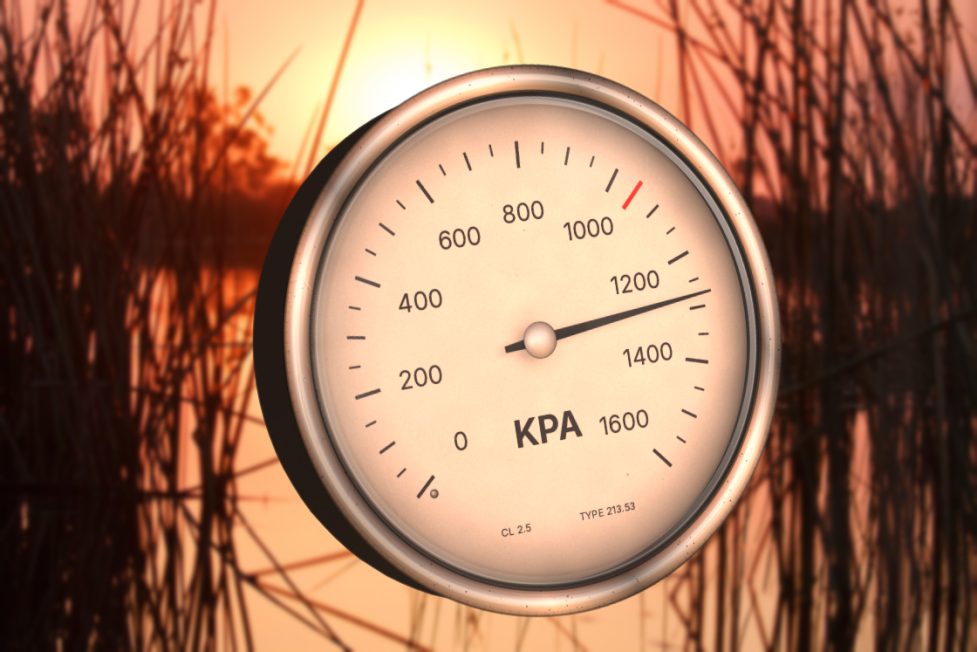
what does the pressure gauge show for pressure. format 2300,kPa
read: 1275,kPa
